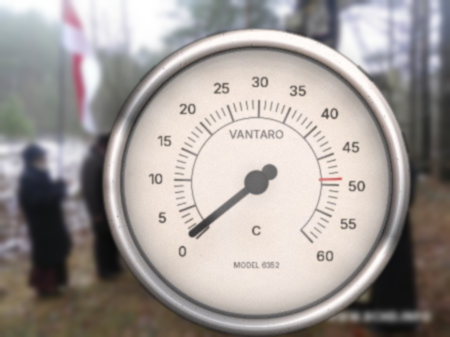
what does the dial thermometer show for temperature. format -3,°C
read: 1,°C
